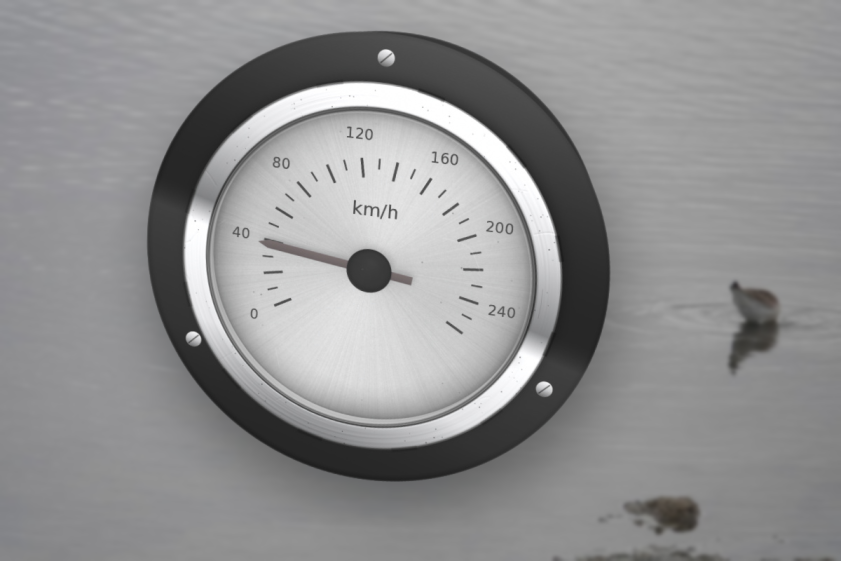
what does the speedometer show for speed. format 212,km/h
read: 40,km/h
